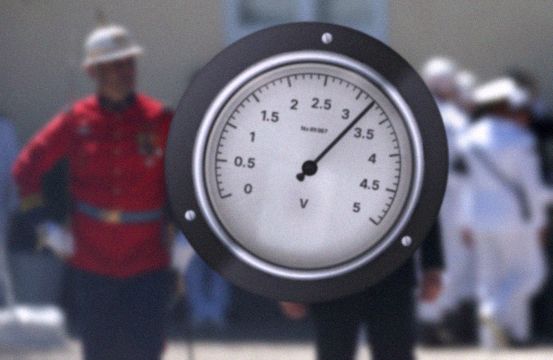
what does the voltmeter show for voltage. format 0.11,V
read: 3.2,V
